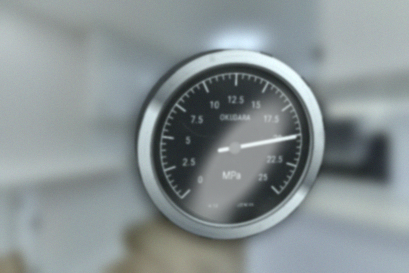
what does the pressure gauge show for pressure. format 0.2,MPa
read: 20,MPa
